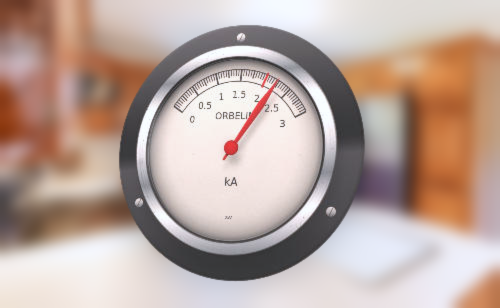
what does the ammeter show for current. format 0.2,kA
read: 2.25,kA
